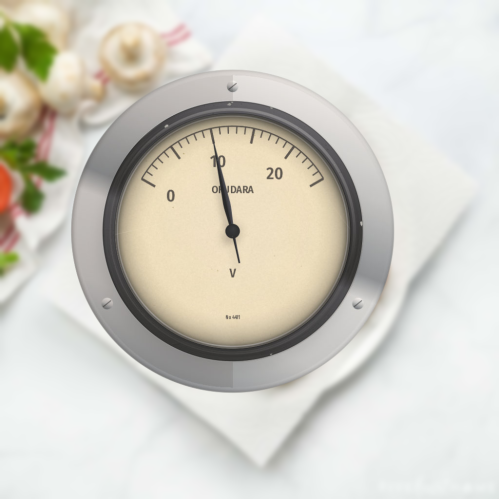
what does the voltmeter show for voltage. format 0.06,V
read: 10,V
